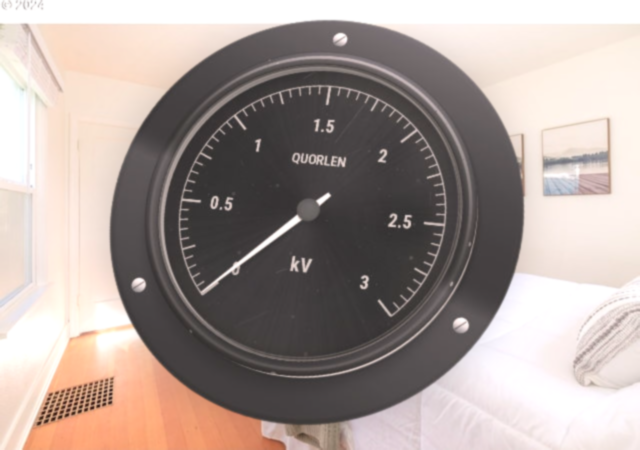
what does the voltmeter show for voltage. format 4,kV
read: 0,kV
